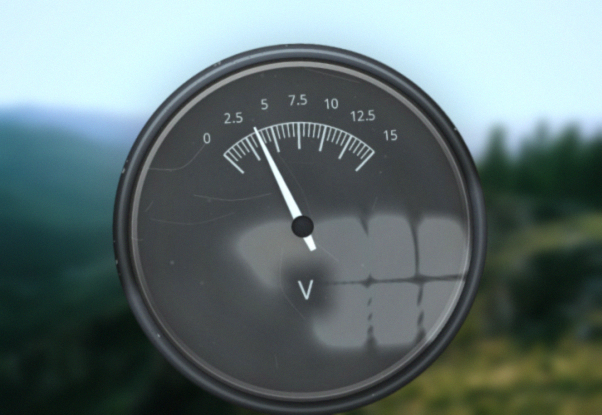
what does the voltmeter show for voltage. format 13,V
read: 3.5,V
